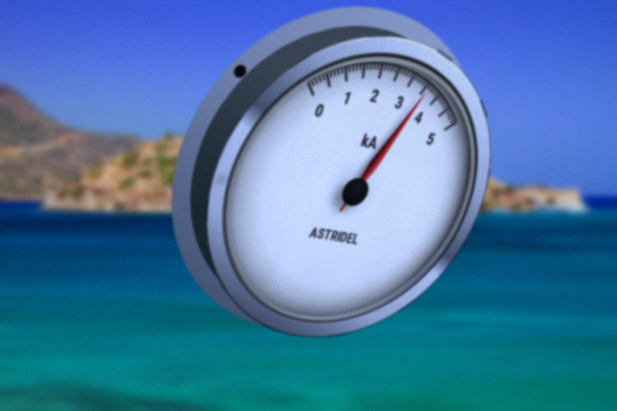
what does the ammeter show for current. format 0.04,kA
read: 3.5,kA
